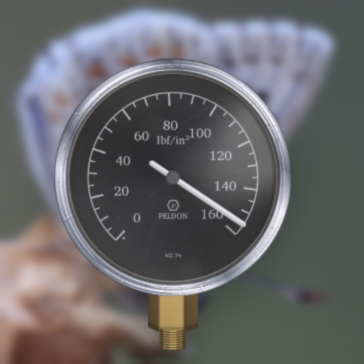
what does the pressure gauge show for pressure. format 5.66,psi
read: 155,psi
